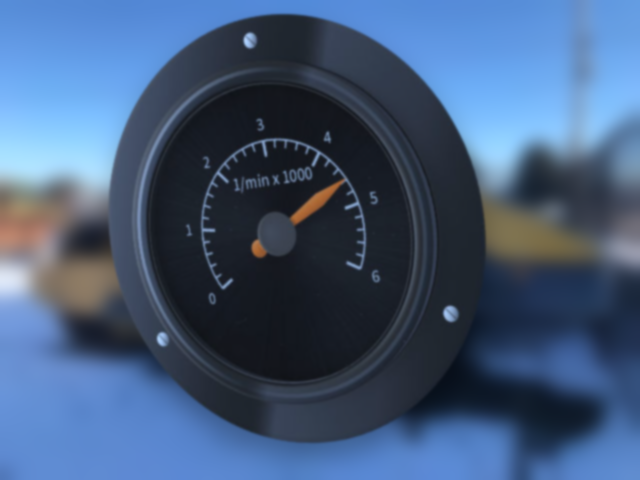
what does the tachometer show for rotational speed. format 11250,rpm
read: 4600,rpm
